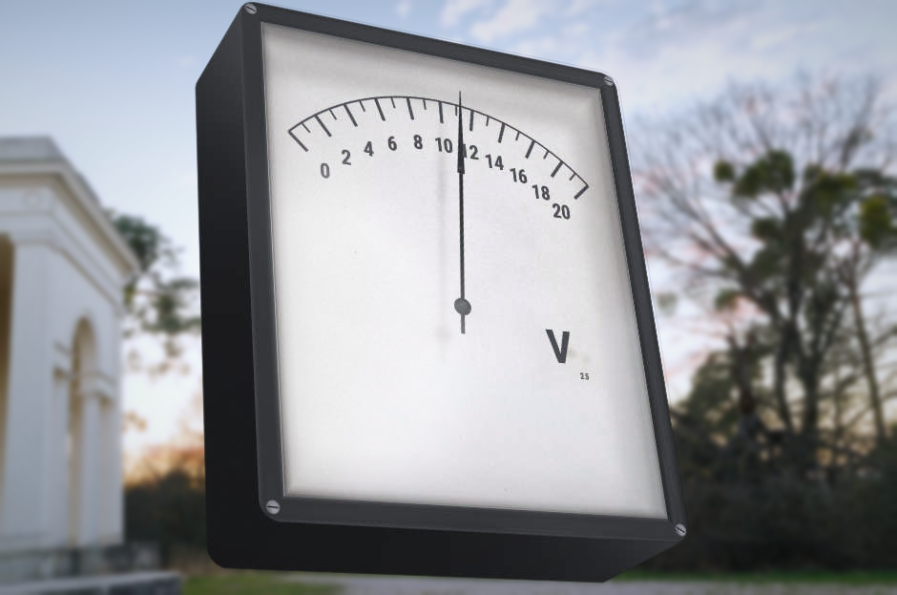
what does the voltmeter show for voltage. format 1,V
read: 11,V
